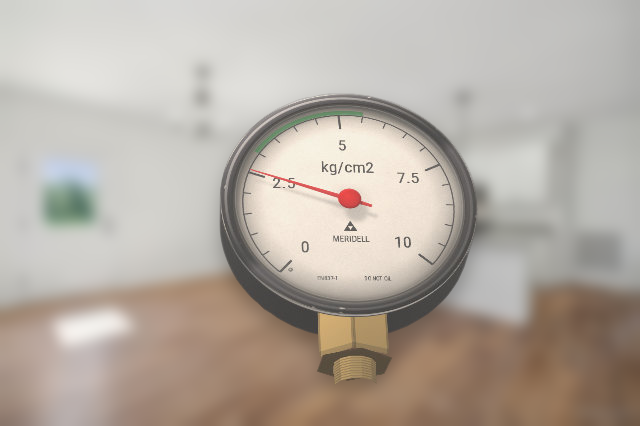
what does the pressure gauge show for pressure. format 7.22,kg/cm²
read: 2.5,kg/cm²
